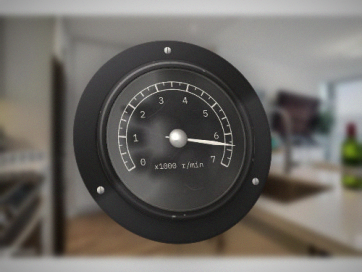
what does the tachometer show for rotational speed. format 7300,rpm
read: 6375,rpm
